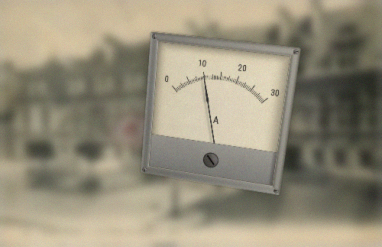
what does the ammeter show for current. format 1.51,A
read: 10,A
